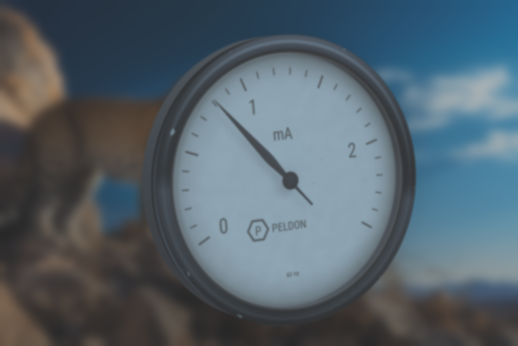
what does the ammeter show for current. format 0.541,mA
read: 0.8,mA
